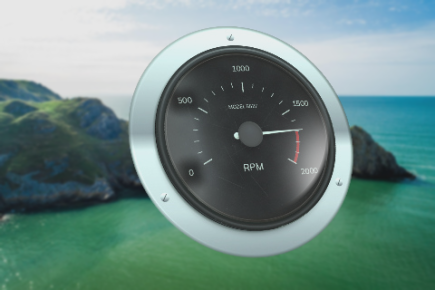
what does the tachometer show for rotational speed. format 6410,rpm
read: 1700,rpm
